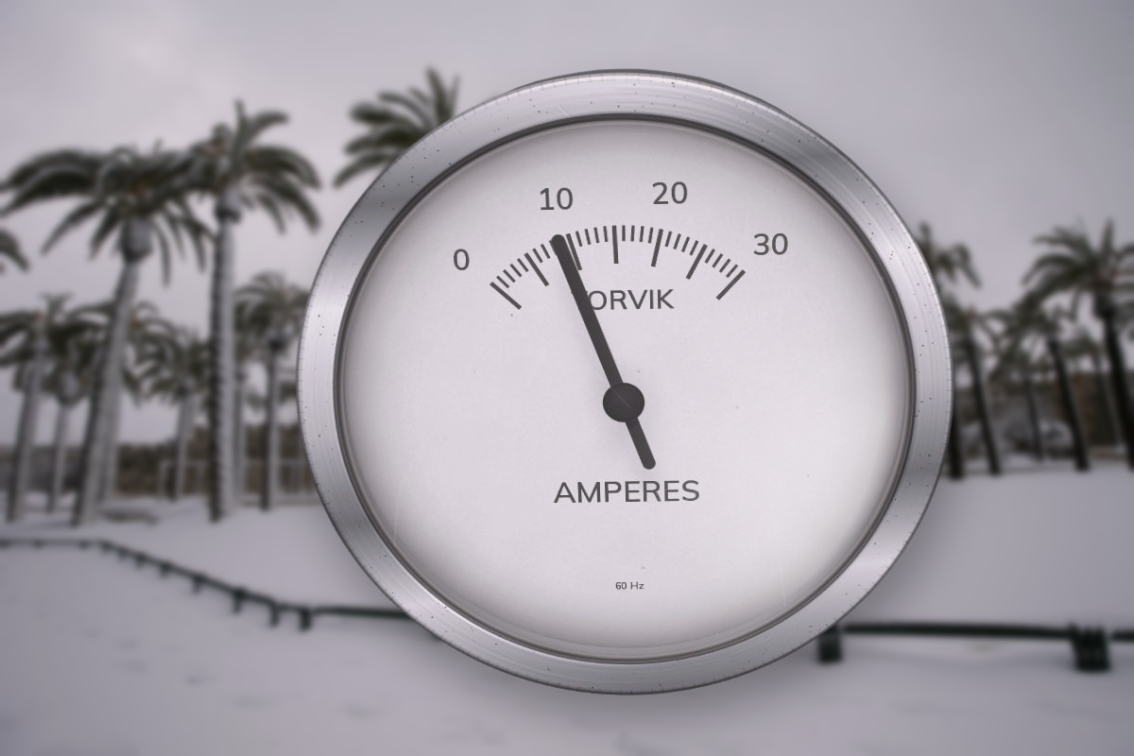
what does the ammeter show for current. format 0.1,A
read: 9,A
